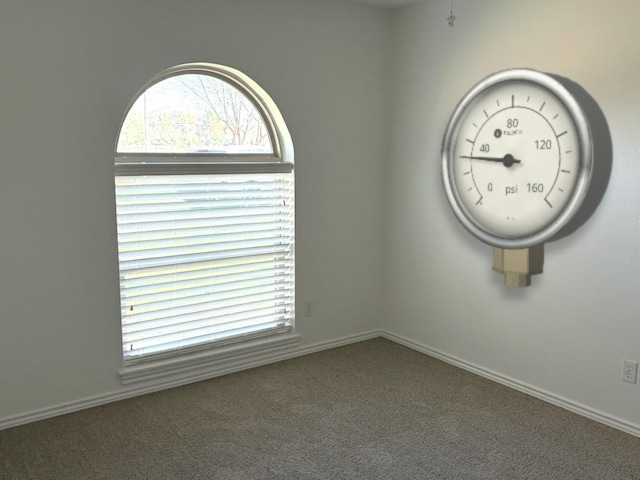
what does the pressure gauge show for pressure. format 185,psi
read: 30,psi
